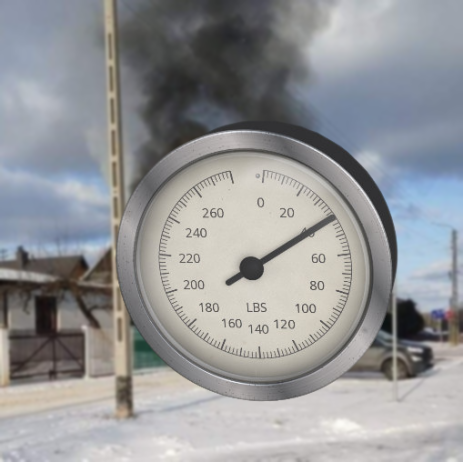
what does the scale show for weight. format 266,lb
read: 40,lb
